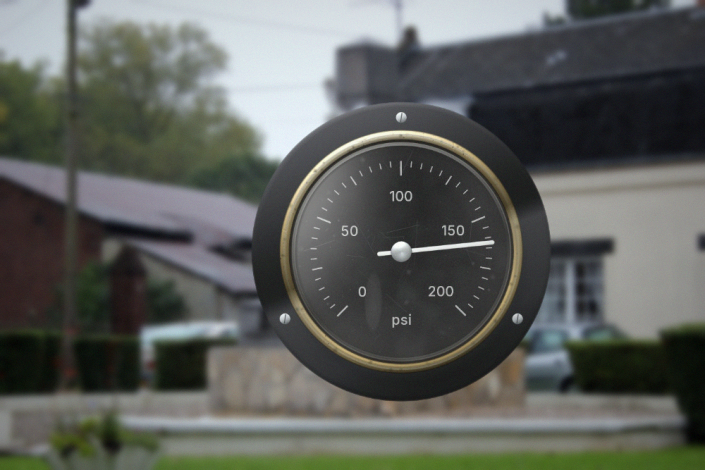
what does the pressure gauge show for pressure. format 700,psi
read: 162.5,psi
